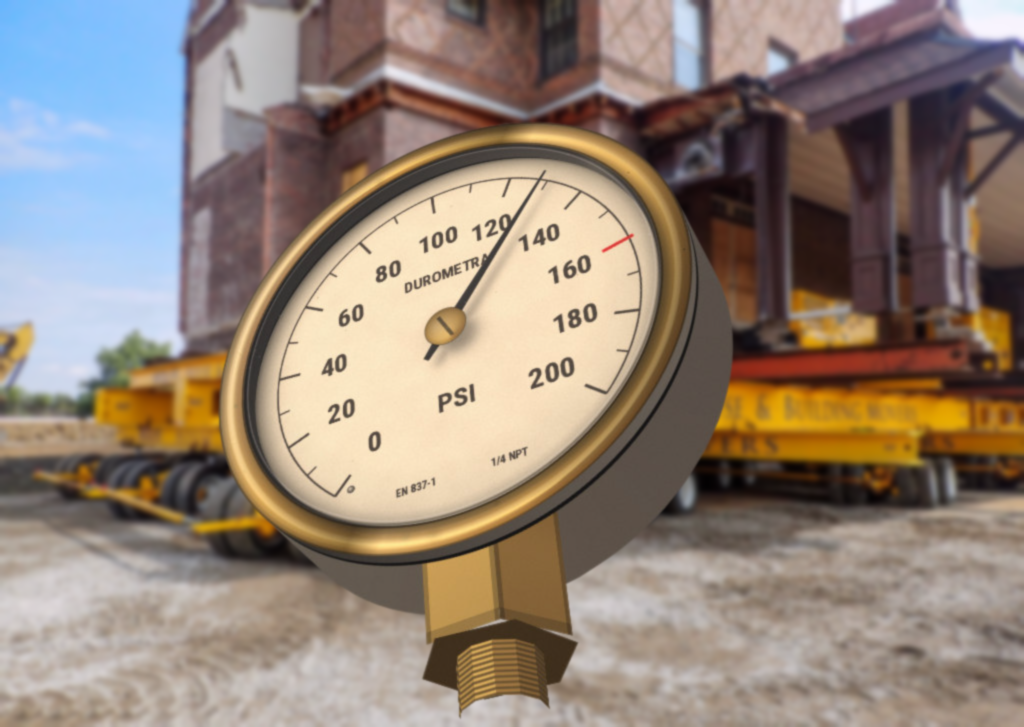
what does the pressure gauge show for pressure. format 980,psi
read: 130,psi
